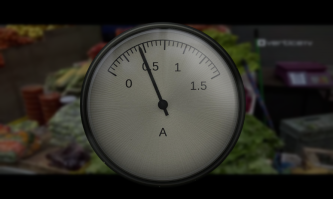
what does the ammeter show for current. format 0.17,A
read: 0.45,A
